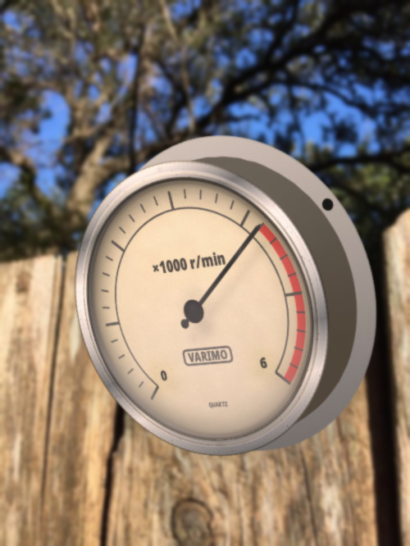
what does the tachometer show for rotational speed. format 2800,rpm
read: 4200,rpm
